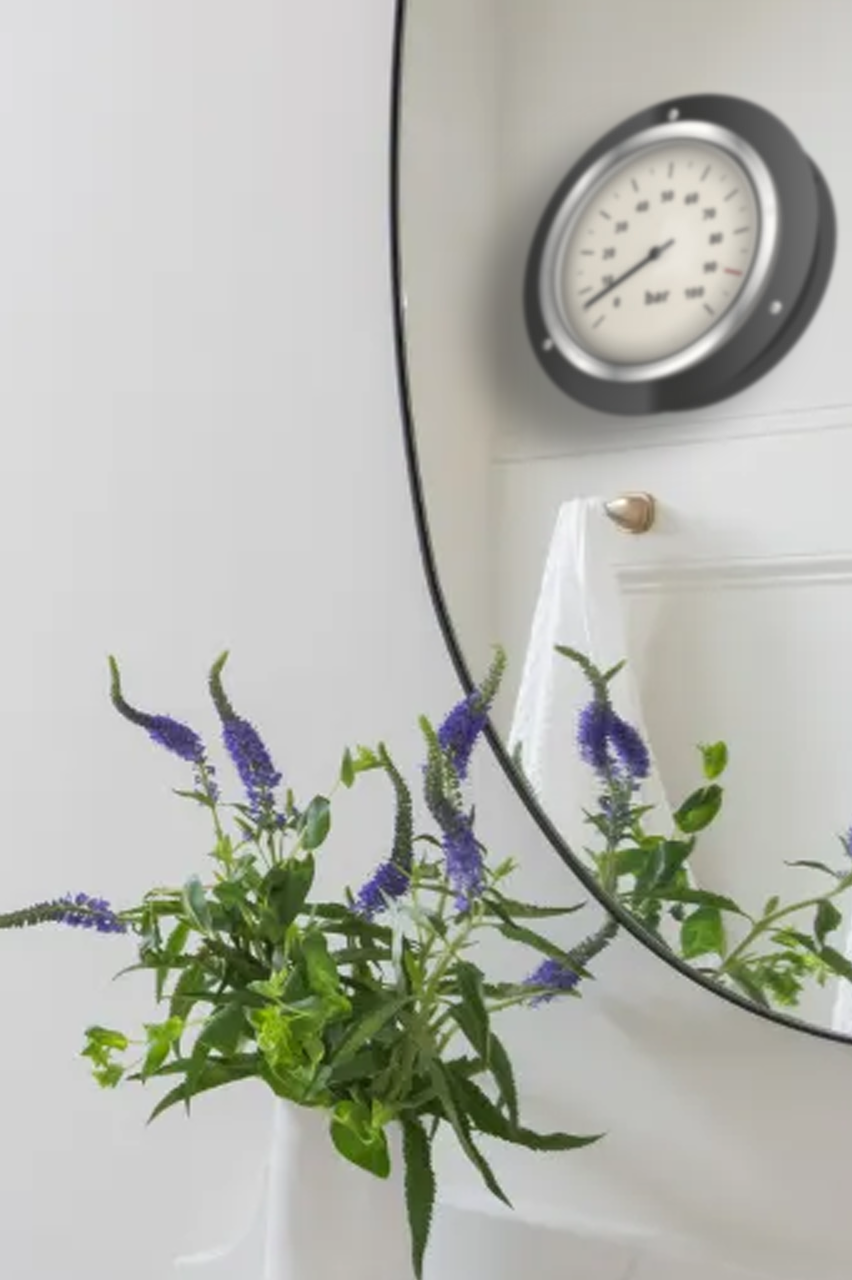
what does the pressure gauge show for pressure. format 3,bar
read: 5,bar
